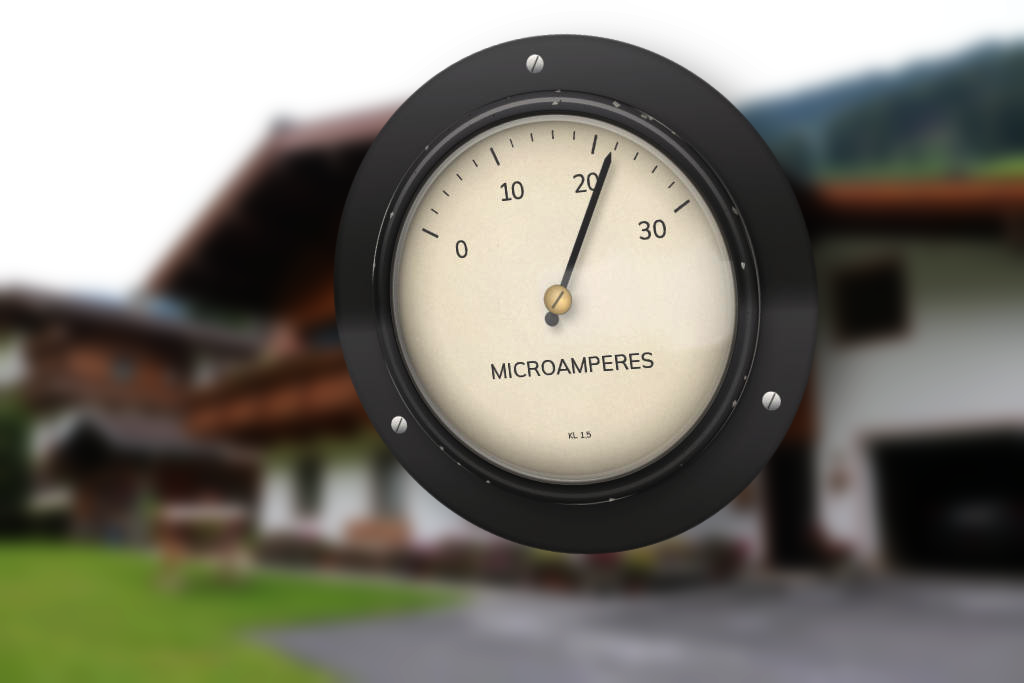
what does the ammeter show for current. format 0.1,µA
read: 22,µA
